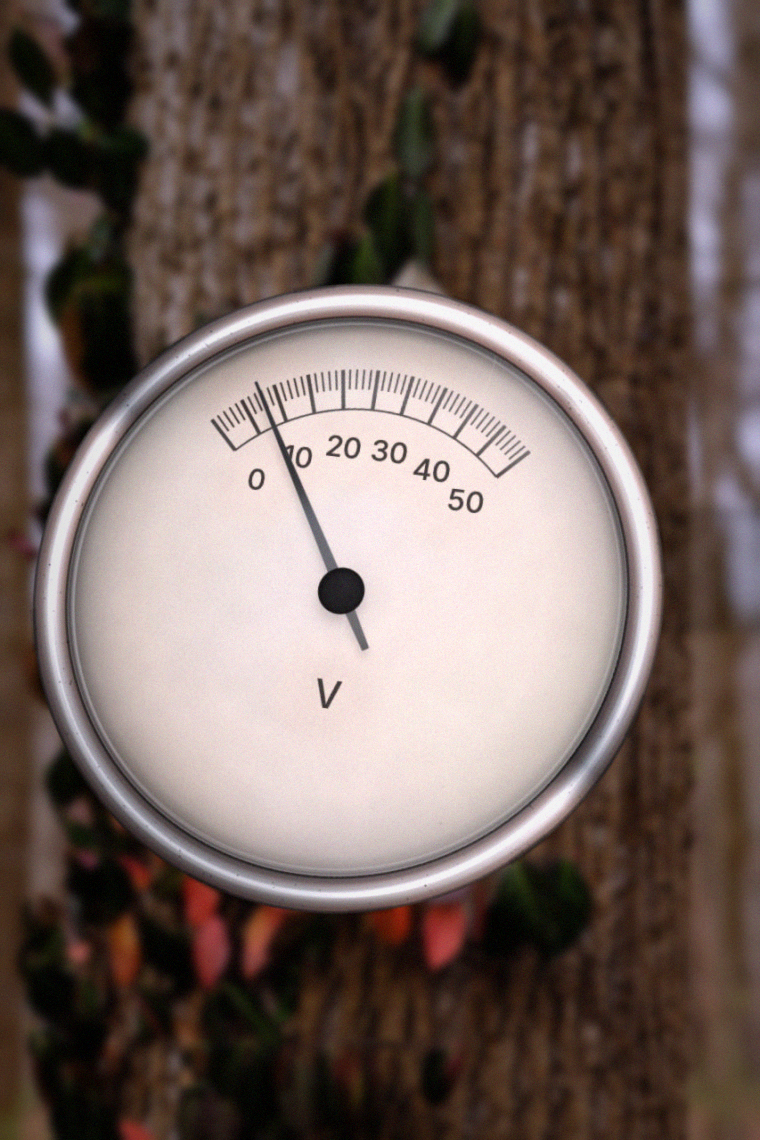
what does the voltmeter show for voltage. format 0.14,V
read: 8,V
